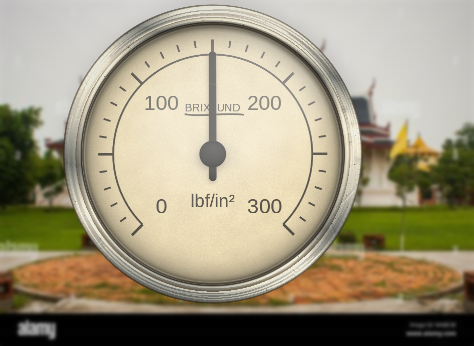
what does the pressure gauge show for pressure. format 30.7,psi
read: 150,psi
